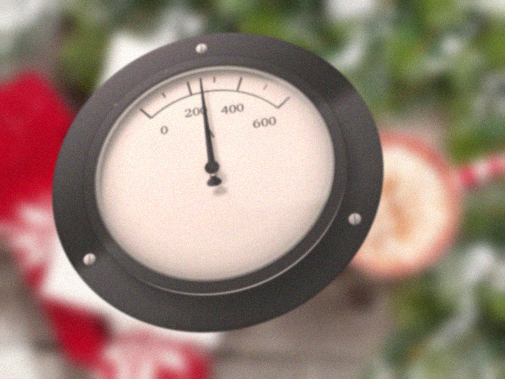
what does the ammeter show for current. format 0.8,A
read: 250,A
